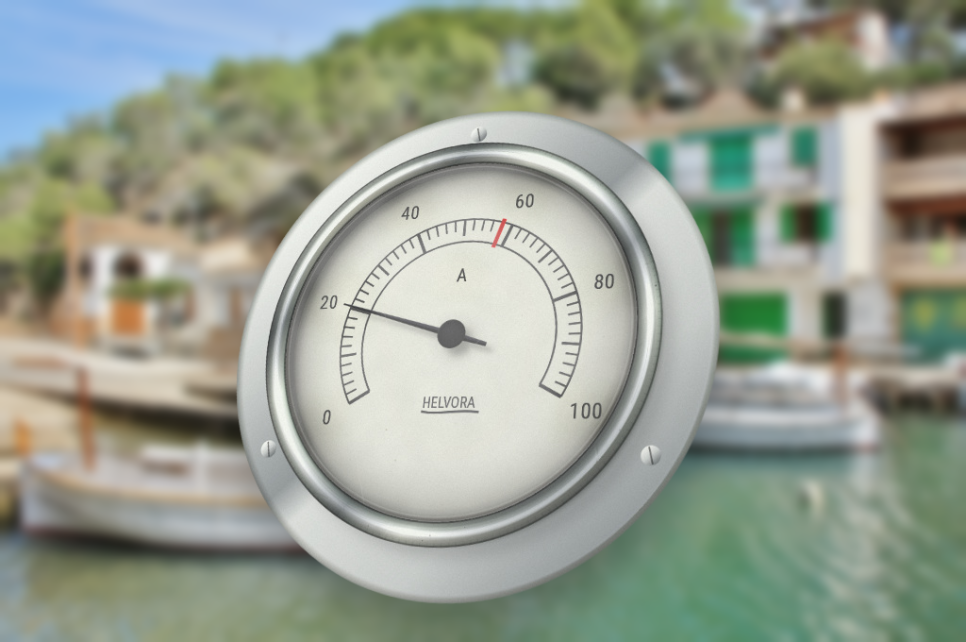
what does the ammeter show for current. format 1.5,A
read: 20,A
